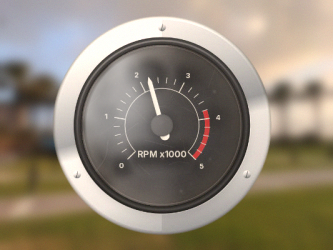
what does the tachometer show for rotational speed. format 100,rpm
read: 2200,rpm
